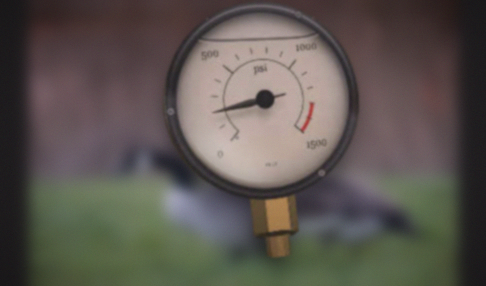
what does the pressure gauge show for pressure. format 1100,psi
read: 200,psi
